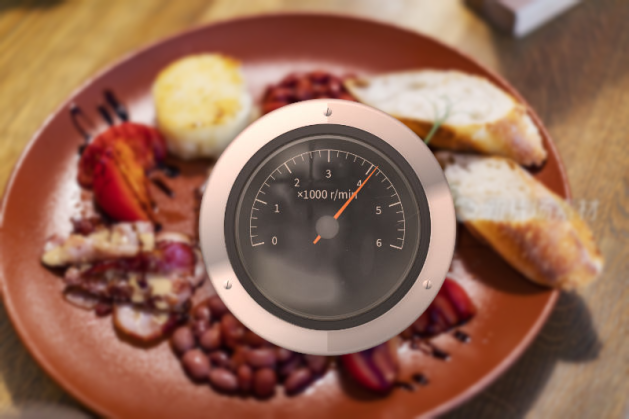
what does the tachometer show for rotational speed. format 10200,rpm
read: 4100,rpm
